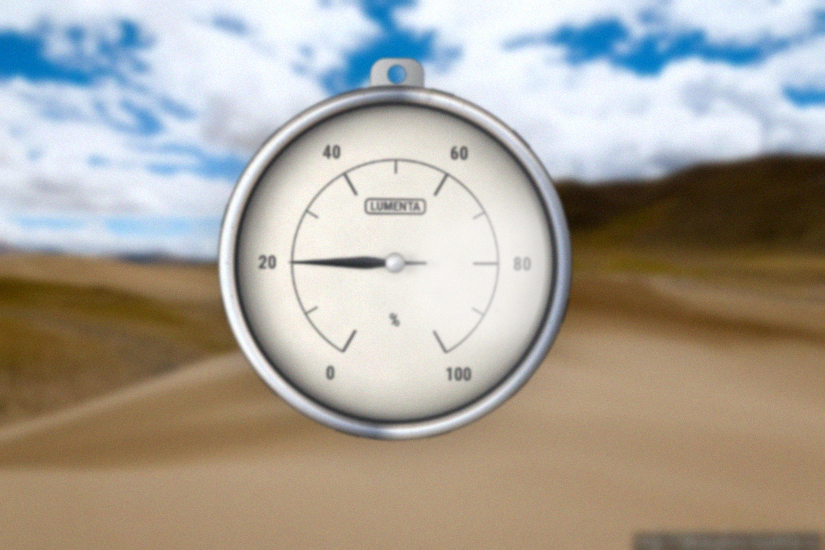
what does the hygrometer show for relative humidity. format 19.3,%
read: 20,%
